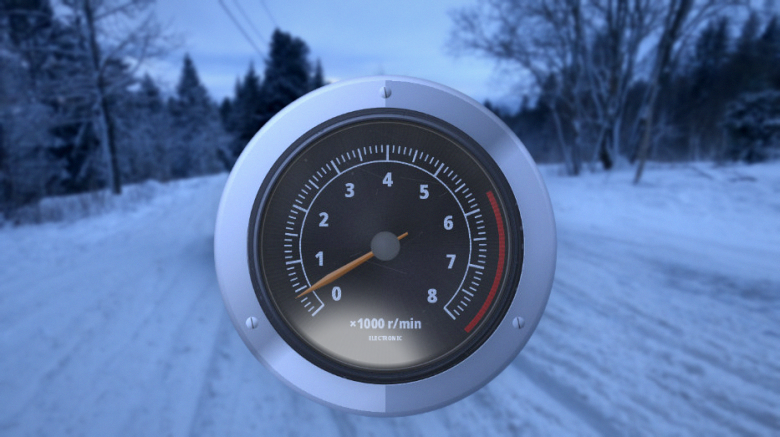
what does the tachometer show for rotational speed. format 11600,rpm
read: 400,rpm
